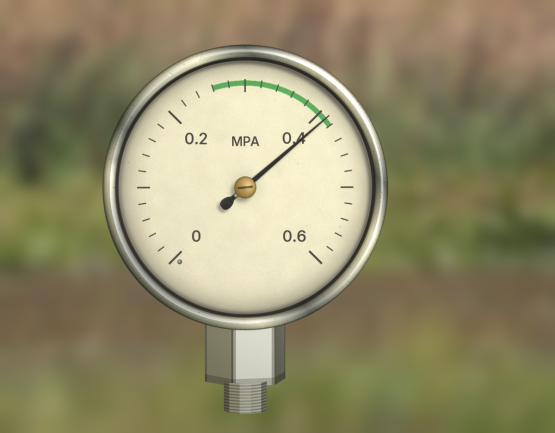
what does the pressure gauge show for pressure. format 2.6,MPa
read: 0.41,MPa
